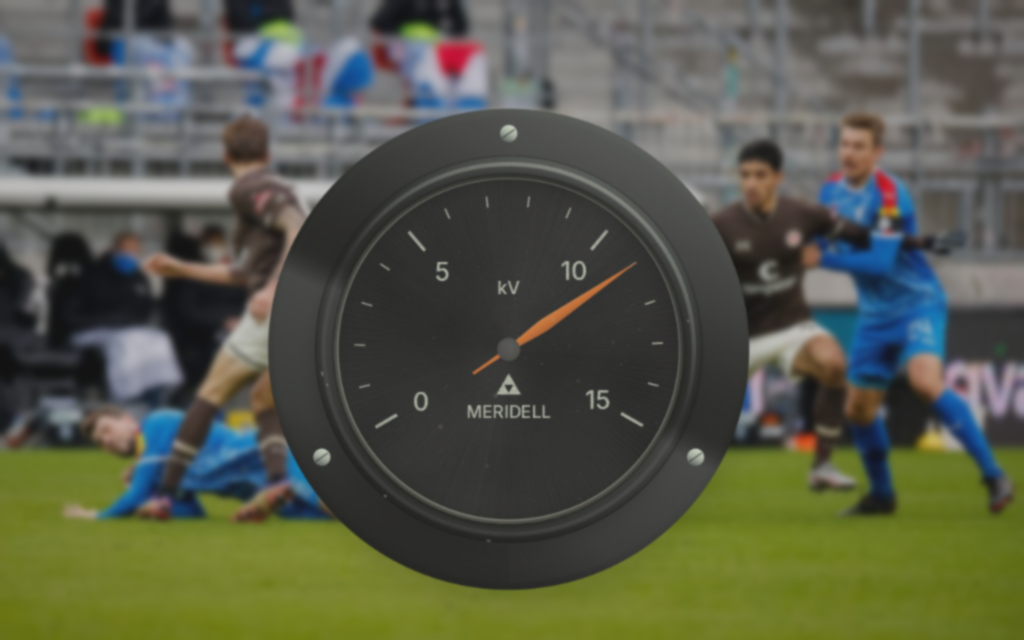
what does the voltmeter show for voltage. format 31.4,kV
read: 11,kV
